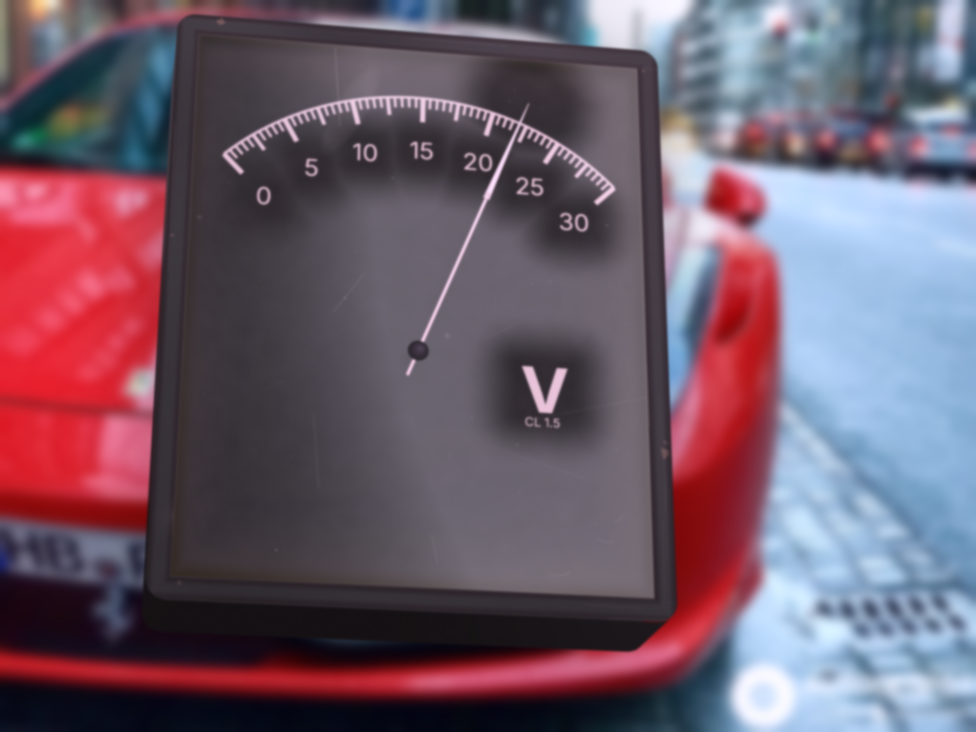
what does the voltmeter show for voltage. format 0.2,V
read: 22,V
